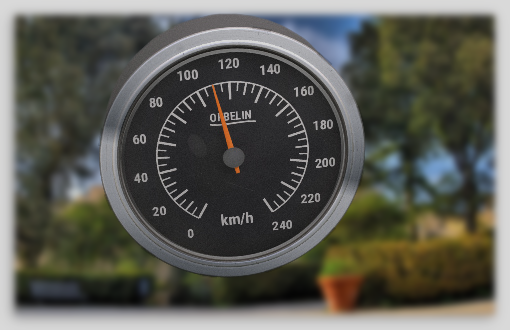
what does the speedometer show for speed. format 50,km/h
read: 110,km/h
